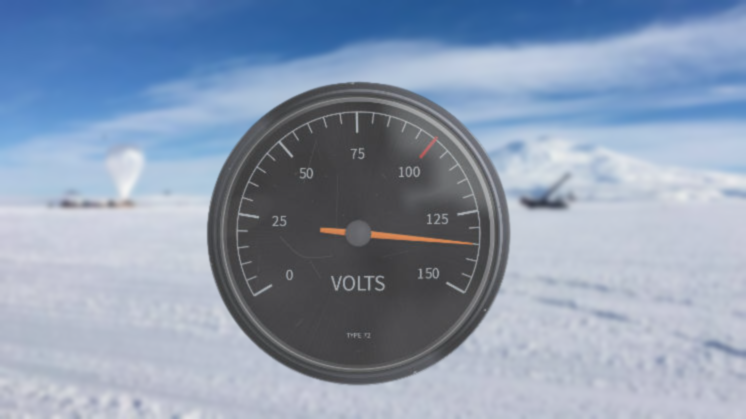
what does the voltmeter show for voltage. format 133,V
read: 135,V
